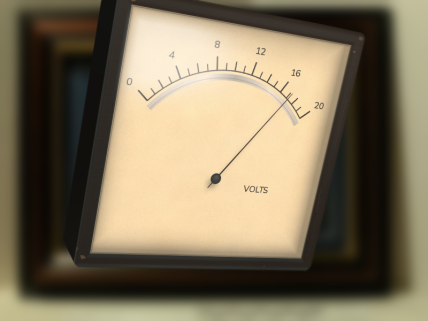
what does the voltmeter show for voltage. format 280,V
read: 17,V
